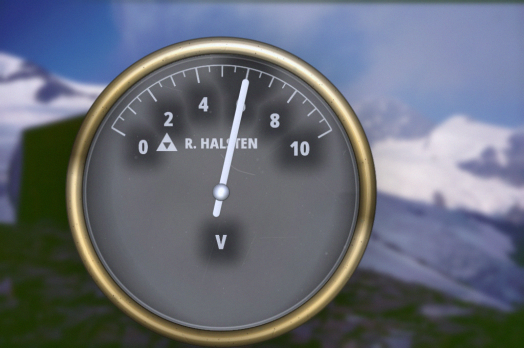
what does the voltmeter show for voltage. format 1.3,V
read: 6,V
